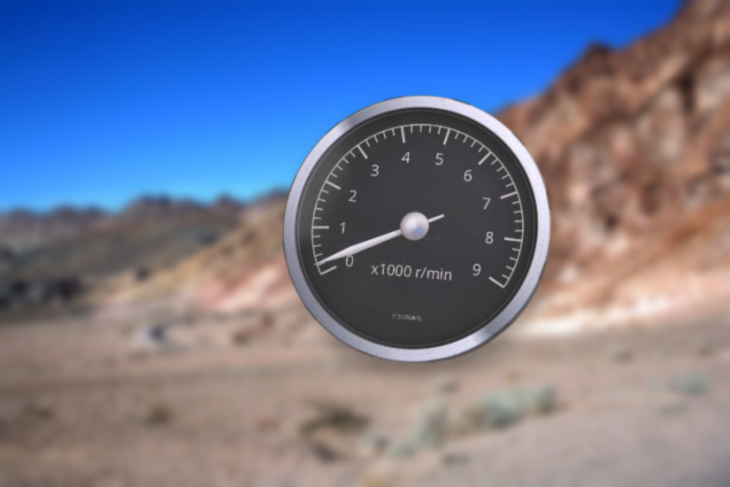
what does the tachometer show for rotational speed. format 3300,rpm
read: 200,rpm
